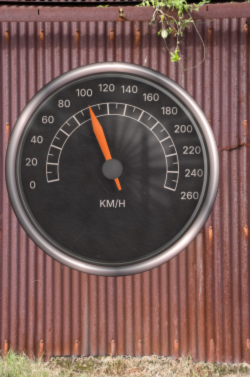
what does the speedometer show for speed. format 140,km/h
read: 100,km/h
